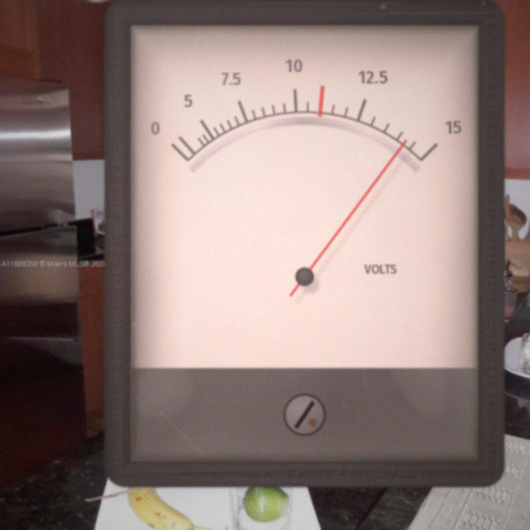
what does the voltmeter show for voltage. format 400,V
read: 14.25,V
